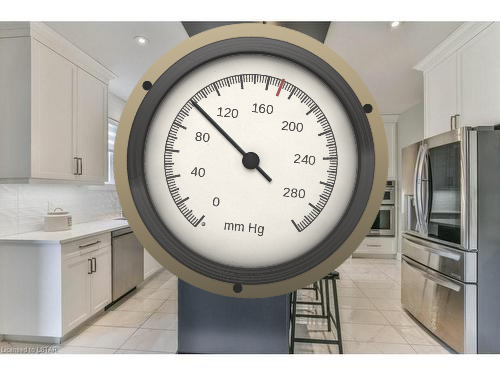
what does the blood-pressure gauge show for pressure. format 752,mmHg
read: 100,mmHg
